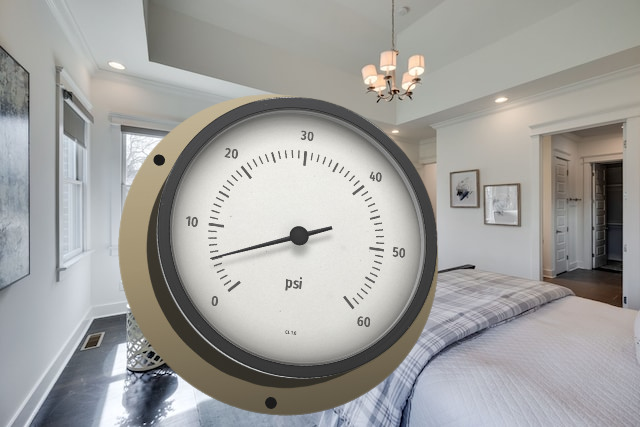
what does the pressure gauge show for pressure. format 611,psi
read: 5,psi
